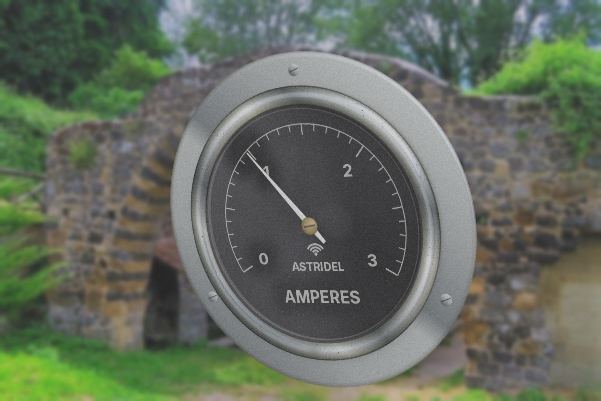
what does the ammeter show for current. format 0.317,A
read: 1,A
